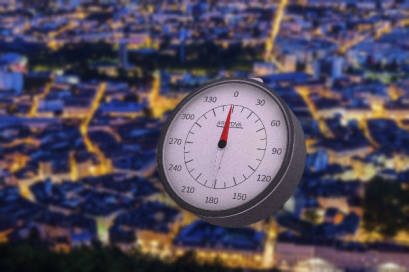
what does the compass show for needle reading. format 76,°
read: 0,°
